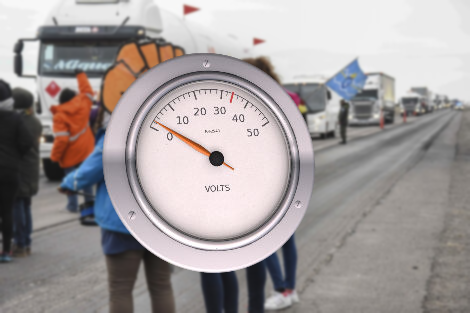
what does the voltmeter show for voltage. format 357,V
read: 2,V
